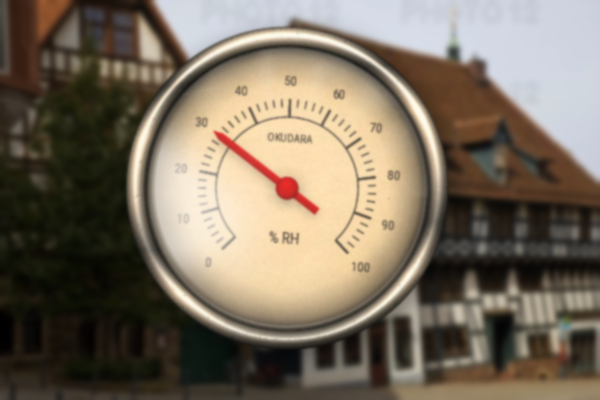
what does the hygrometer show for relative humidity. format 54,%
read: 30,%
